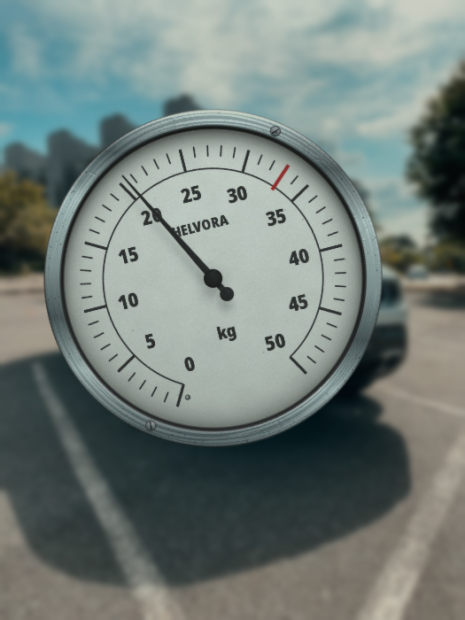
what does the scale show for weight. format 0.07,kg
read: 20.5,kg
